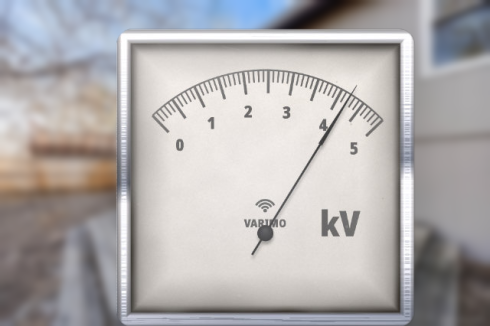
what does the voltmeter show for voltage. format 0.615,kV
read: 4.2,kV
